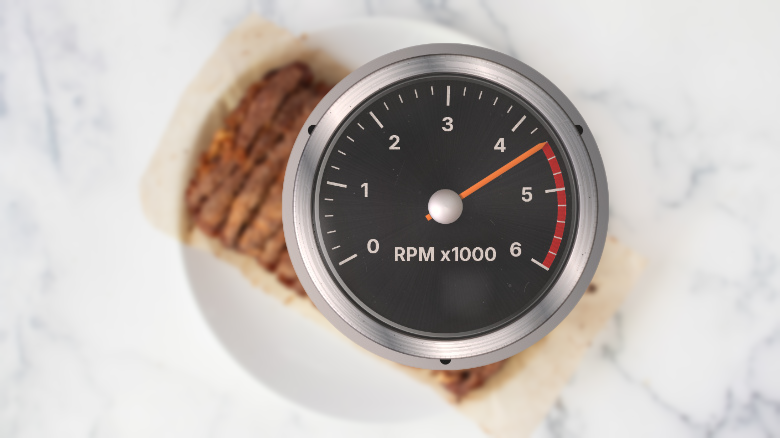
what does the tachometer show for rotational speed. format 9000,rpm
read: 4400,rpm
